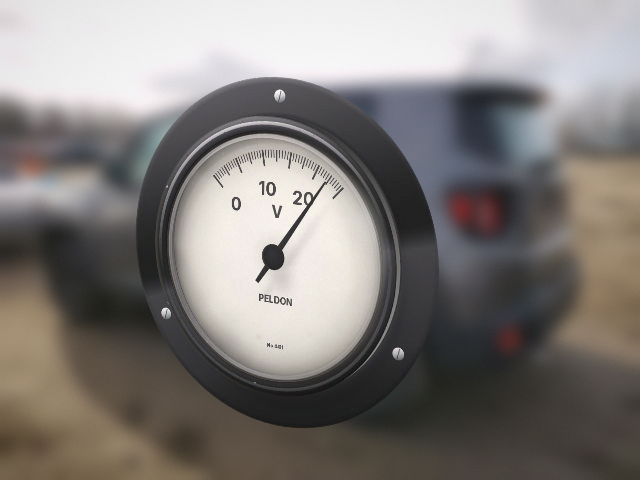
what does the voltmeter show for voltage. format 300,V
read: 22.5,V
